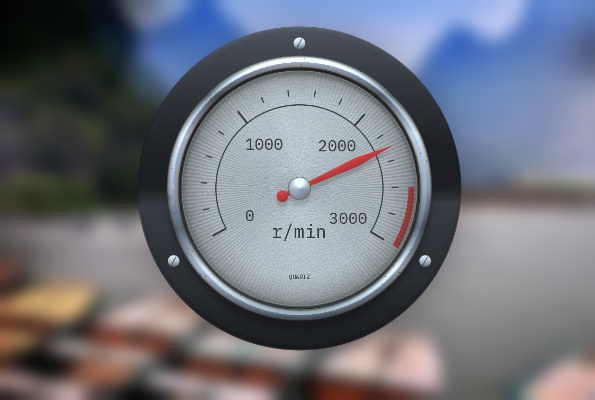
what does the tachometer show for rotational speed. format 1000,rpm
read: 2300,rpm
